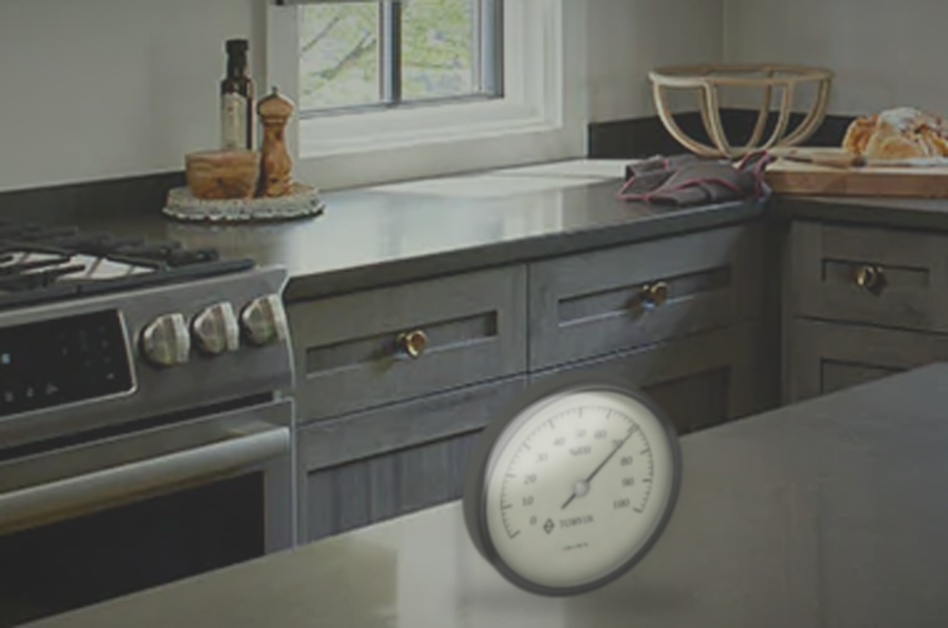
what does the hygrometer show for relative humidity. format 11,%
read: 70,%
